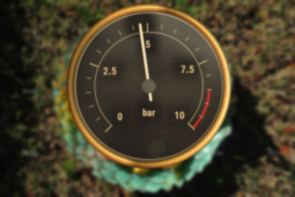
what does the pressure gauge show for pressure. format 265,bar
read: 4.75,bar
